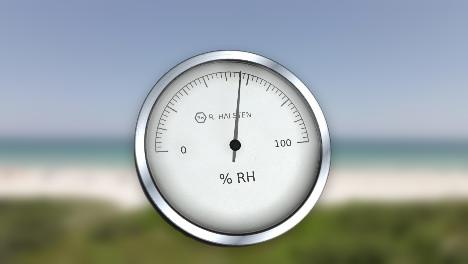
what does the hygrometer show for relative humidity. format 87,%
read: 56,%
